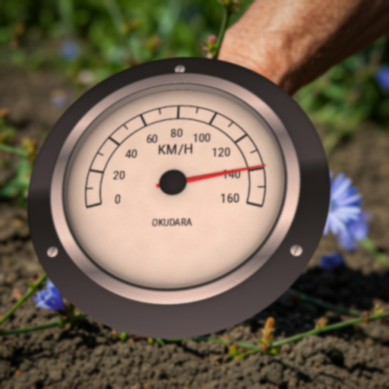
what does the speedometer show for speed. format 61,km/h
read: 140,km/h
